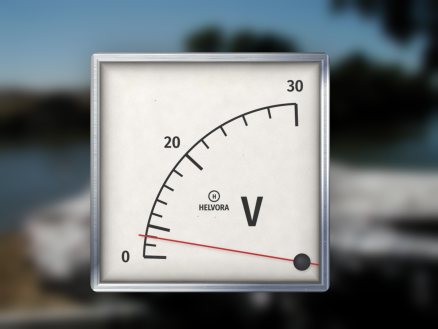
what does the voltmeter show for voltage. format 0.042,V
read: 8,V
